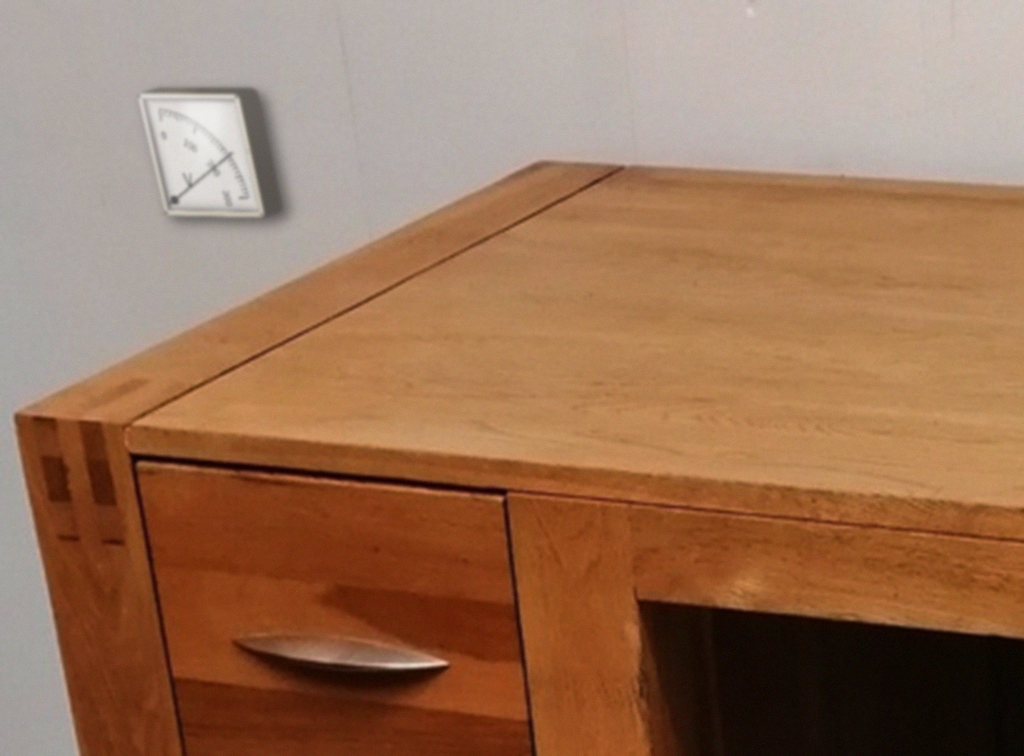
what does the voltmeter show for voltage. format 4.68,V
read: 200,V
